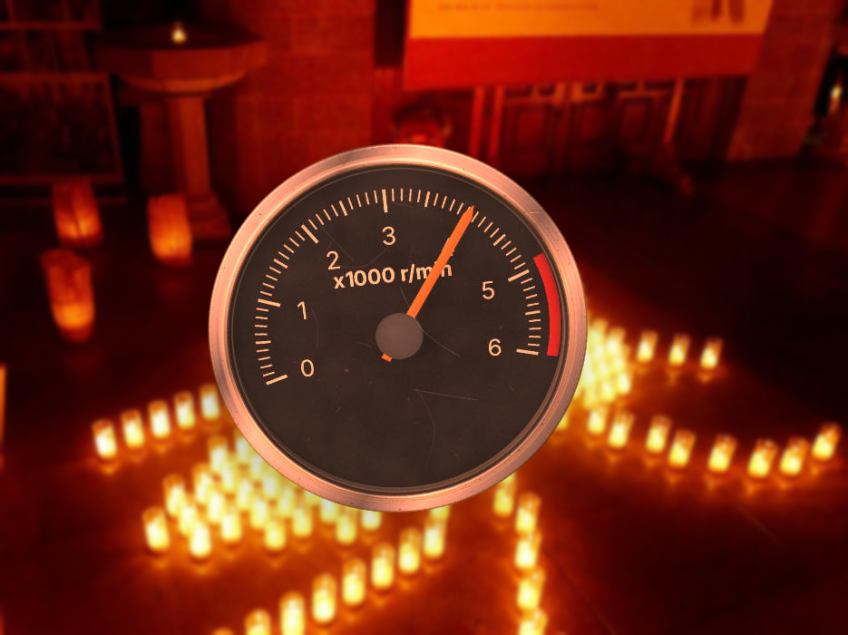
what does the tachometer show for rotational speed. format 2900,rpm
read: 4000,rpm
